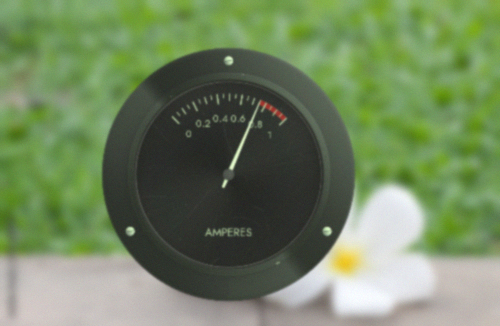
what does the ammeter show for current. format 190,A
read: 0.75,A
